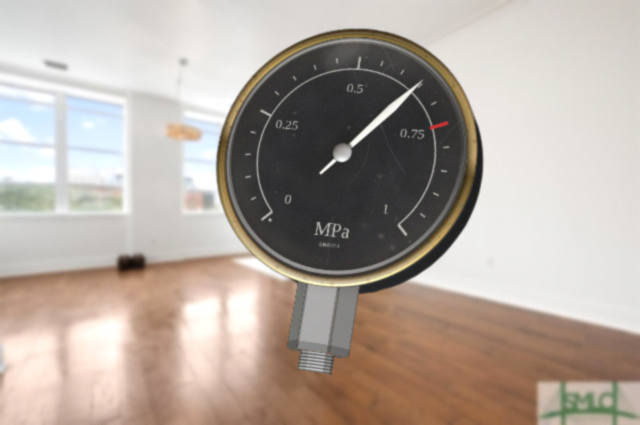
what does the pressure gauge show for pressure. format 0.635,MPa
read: 0.65,MPa
